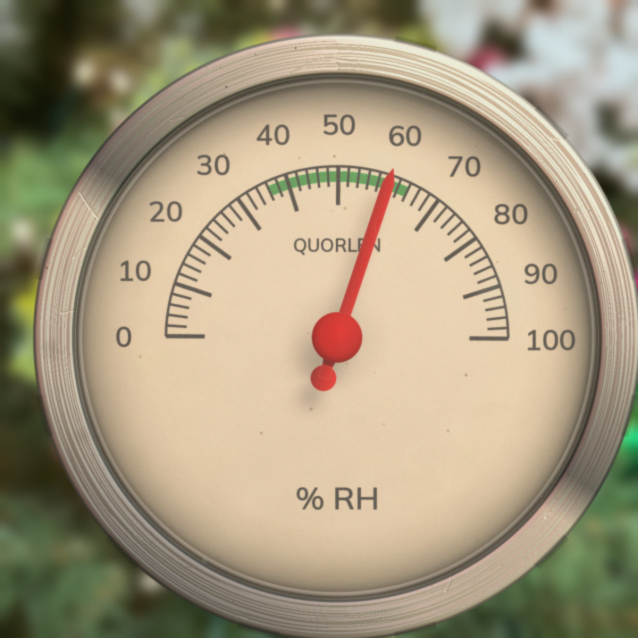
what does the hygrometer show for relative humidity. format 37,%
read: 60,%
